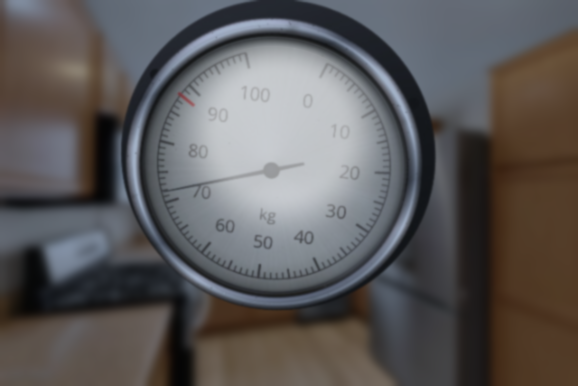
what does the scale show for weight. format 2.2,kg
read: 72,kg
